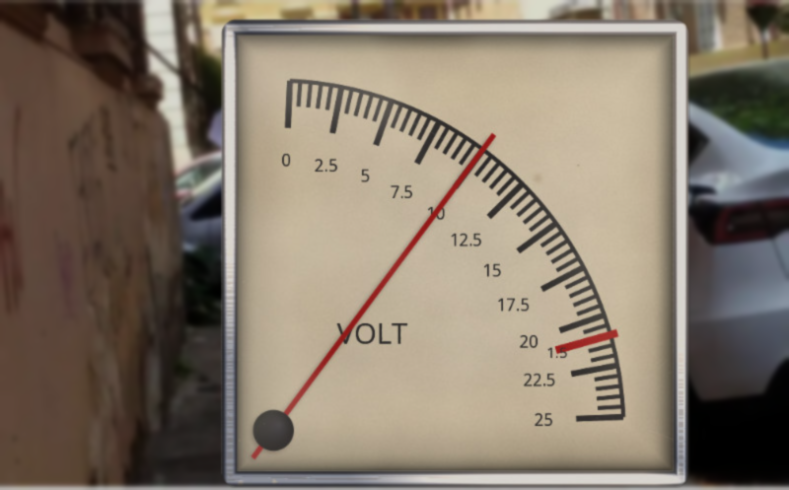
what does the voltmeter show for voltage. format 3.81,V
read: 10,V
